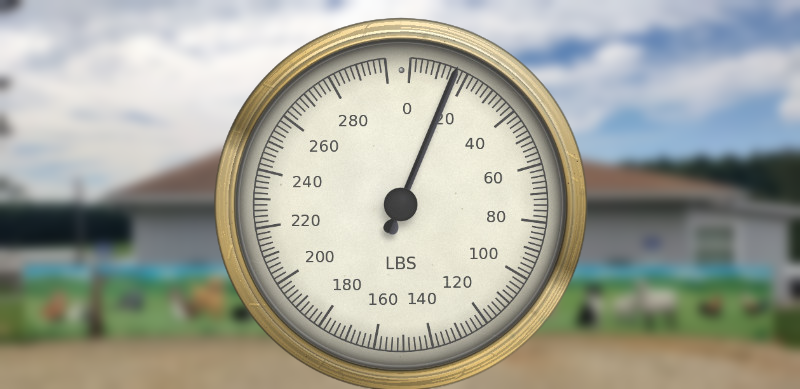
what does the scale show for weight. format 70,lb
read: 16,lb
